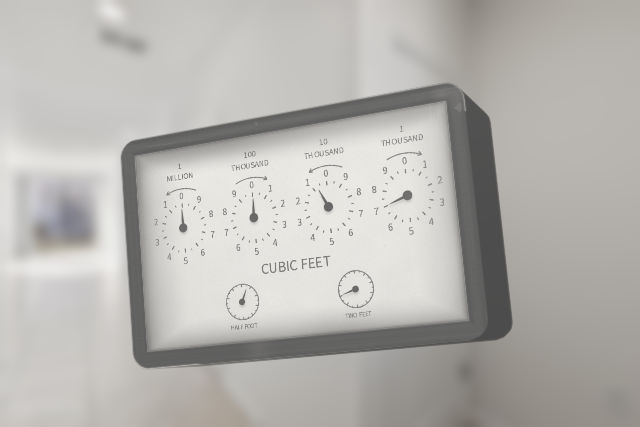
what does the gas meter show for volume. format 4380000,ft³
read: 700,ft³
